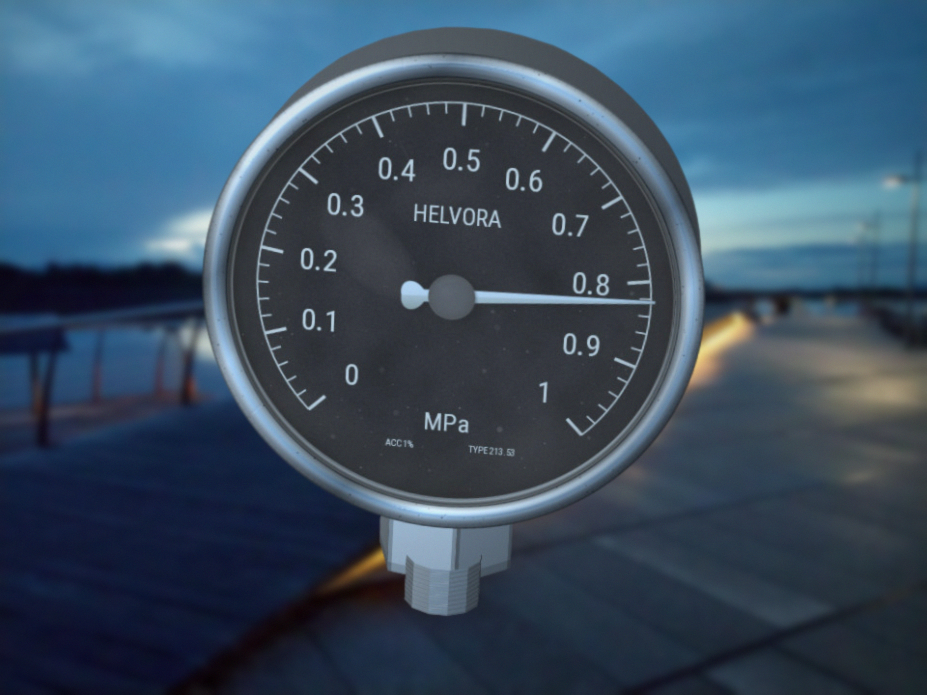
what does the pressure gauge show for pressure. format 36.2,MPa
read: 0.82,MPa
